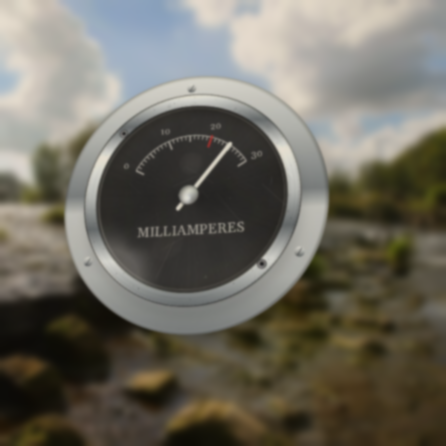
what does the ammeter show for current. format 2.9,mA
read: 25,mA
